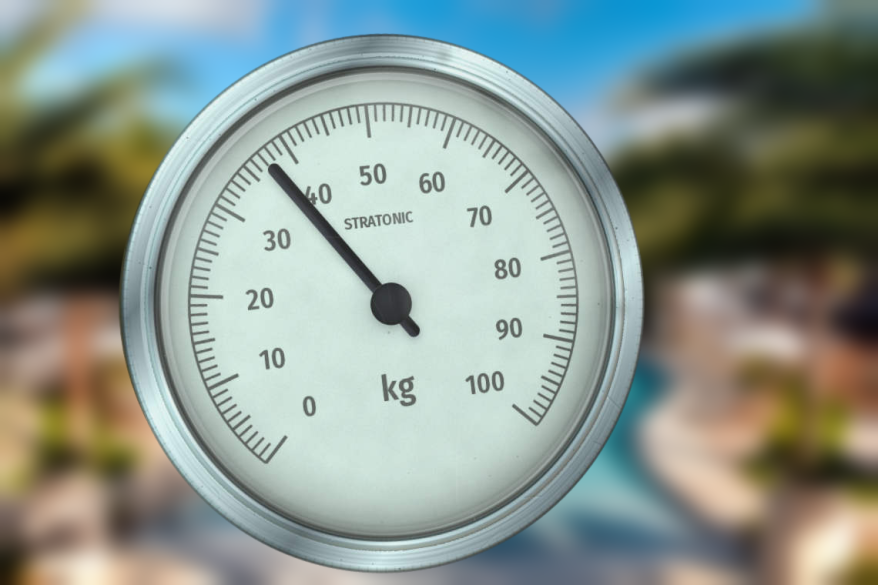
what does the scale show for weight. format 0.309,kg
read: 37,kg
